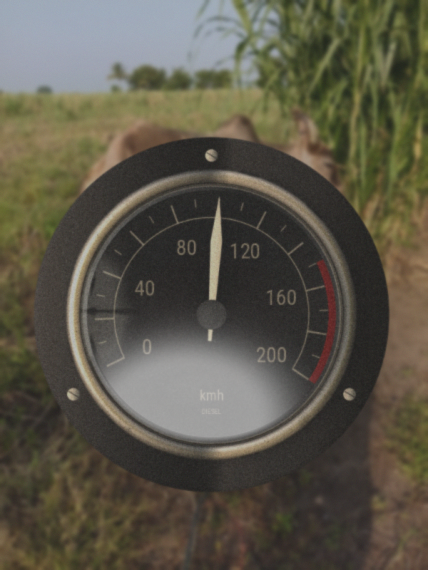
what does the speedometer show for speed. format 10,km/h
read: 100,km/h
